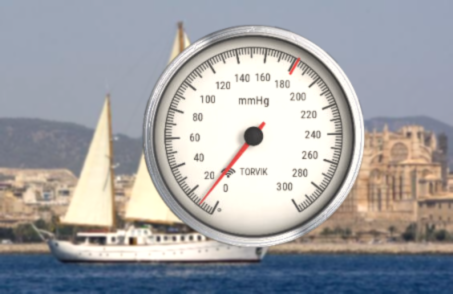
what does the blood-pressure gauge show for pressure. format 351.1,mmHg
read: 10,mmHg
